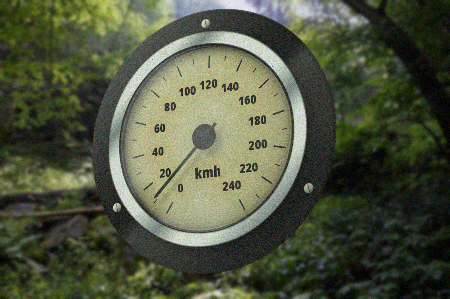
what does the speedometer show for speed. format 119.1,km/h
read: 10,km/h
